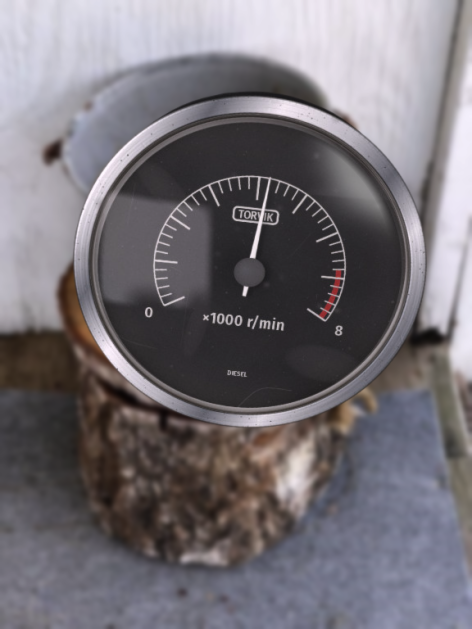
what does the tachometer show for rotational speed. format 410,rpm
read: 4200,rpm
